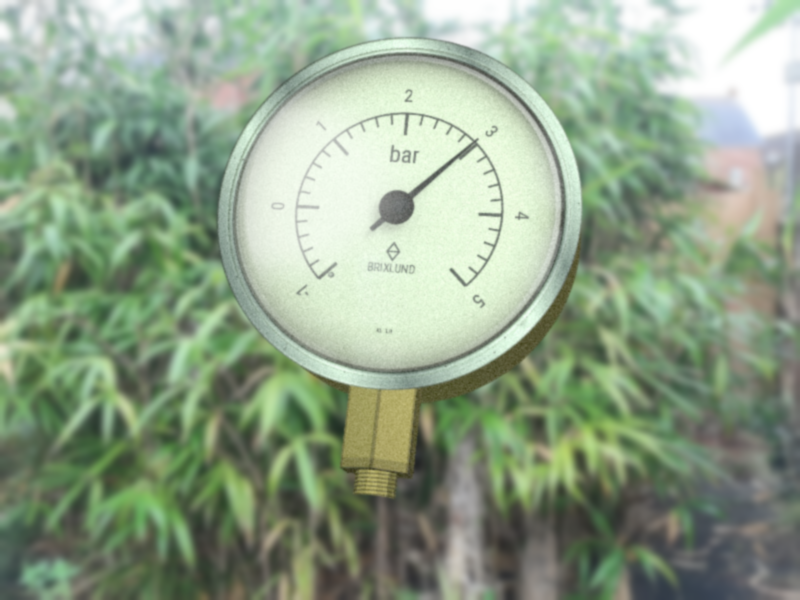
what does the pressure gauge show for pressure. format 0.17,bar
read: 3,bar
